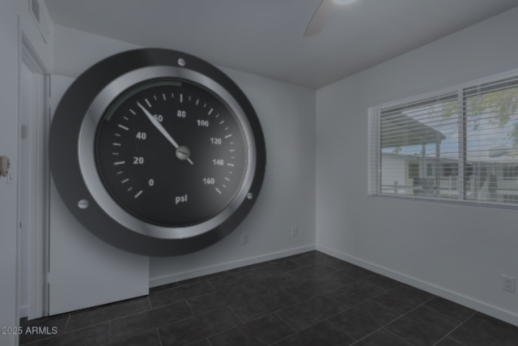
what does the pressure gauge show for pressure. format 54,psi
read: 55,psi
